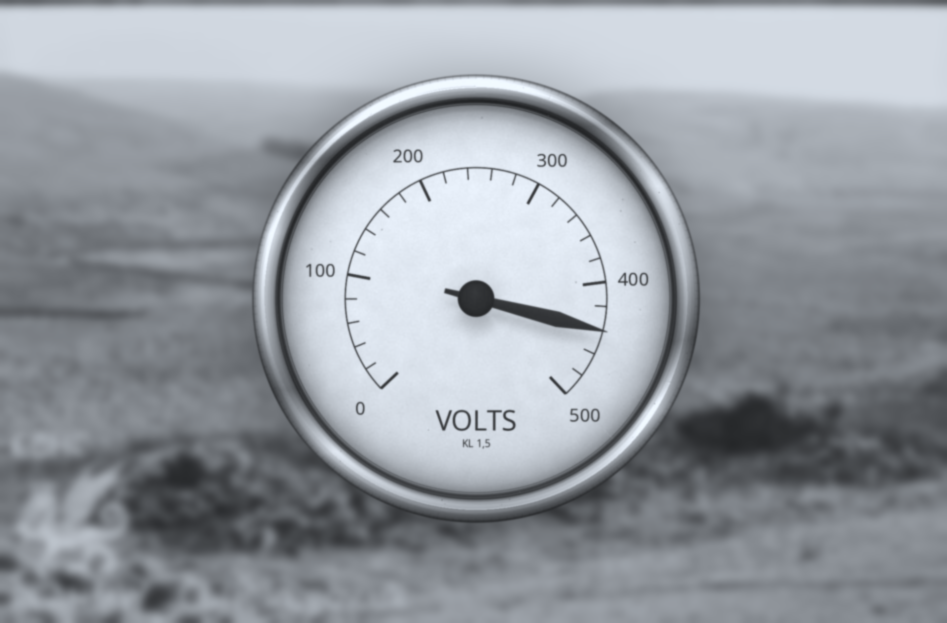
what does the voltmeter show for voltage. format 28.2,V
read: 440,V
